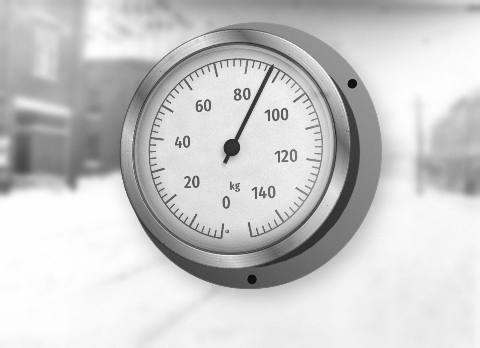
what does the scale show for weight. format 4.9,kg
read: 88,kg
